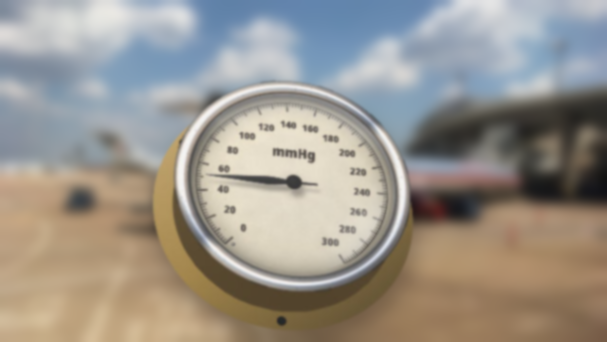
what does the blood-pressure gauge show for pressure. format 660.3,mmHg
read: 50,mmHg
